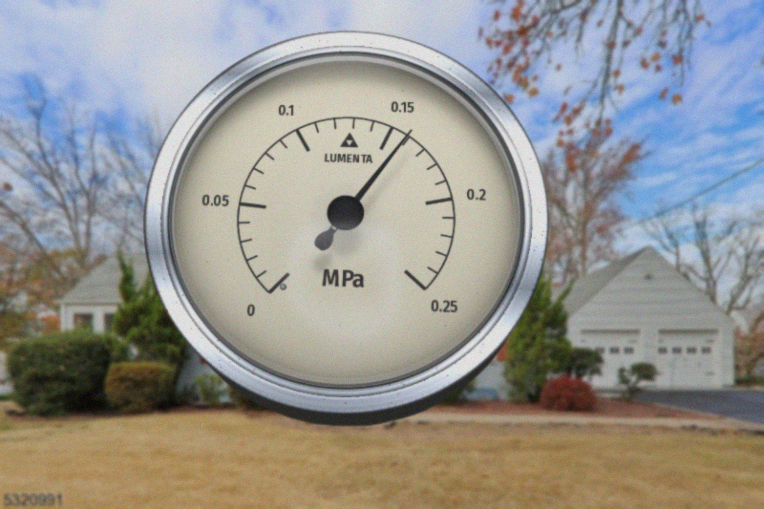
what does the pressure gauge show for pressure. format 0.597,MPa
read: 0.16,MPa
